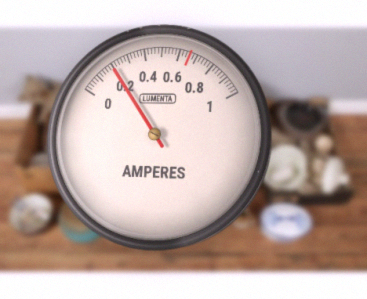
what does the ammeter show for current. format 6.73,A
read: 0.2,A
